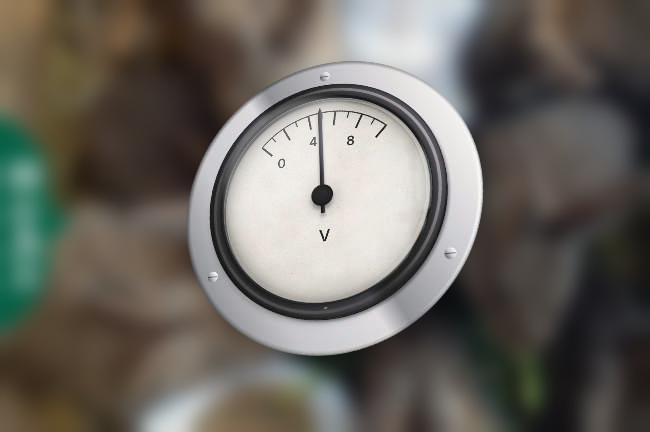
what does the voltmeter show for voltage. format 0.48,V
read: 5,V
